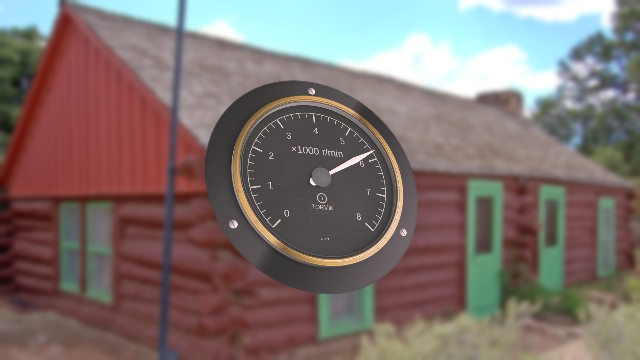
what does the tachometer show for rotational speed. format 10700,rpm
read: 5800,rpm
